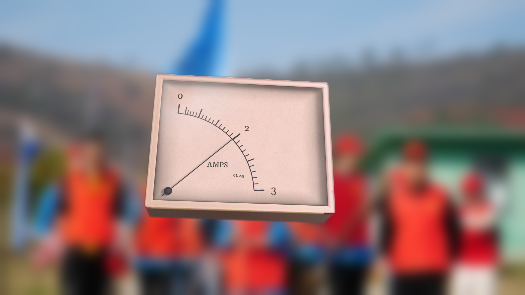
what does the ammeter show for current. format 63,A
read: 2,A
